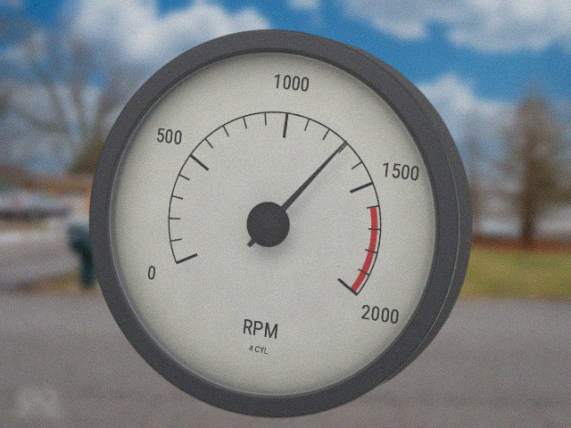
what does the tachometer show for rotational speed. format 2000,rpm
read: 1300,rpm
